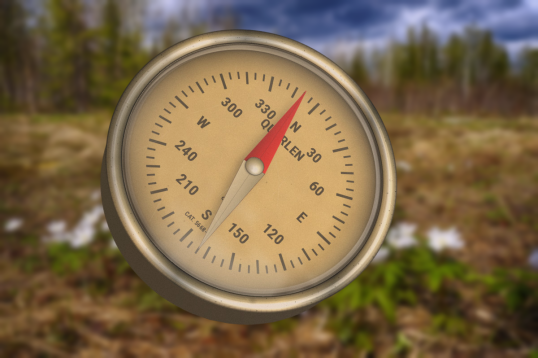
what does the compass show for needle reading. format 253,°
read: 350,°
